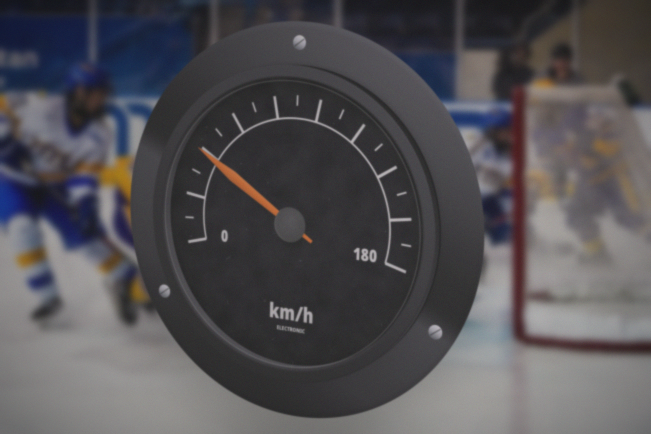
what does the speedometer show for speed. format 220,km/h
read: 40,km/h
